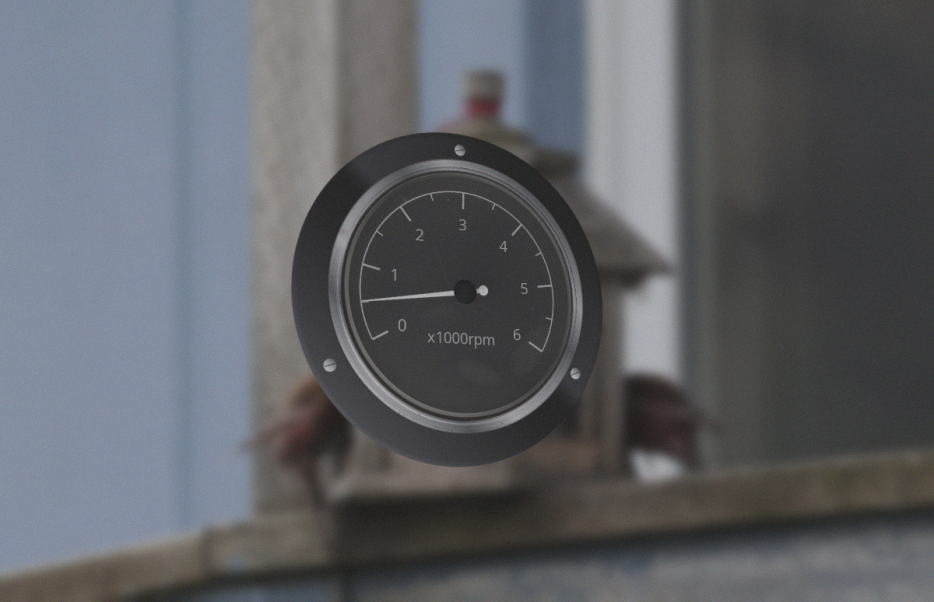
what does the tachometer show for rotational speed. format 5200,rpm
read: 500,rpm
